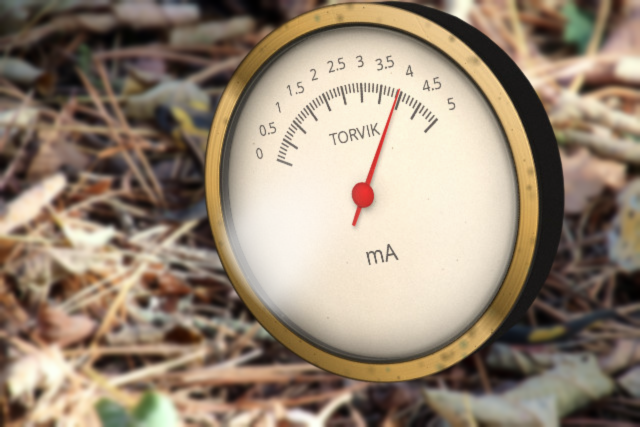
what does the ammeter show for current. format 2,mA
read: 4,mA
